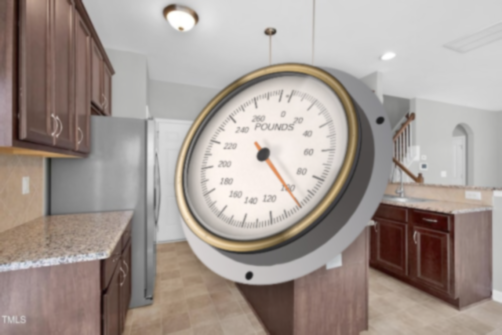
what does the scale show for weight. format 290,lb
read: 100,lb
